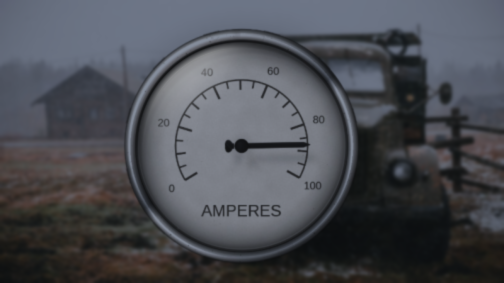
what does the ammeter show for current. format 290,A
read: 87.5,A
